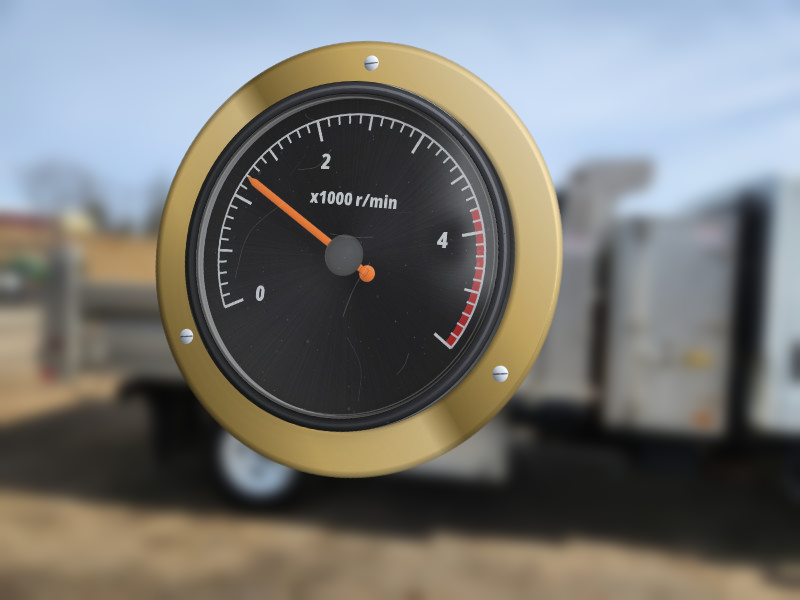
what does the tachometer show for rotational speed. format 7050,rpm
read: 1200,rpm
